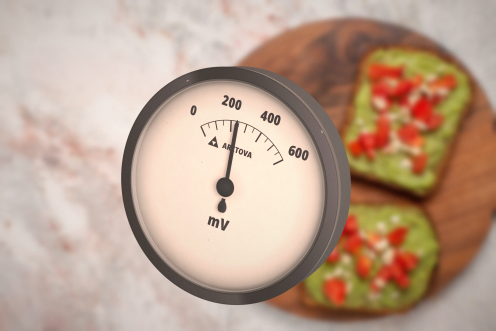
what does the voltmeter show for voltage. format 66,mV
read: 250,mV
